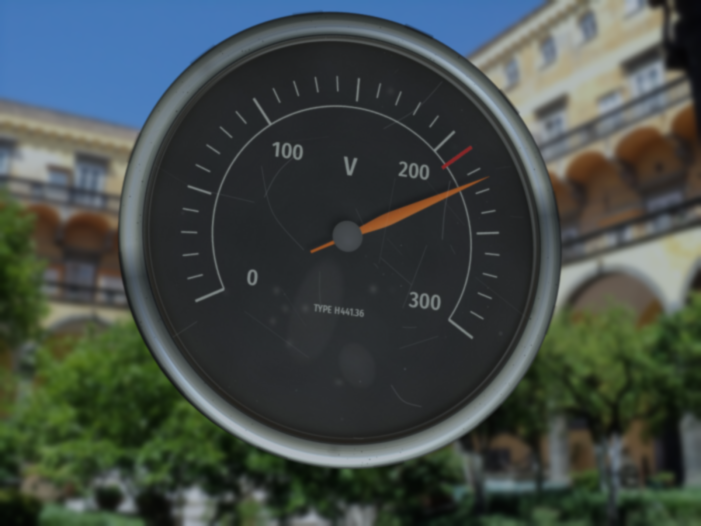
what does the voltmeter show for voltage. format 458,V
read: 225,V
